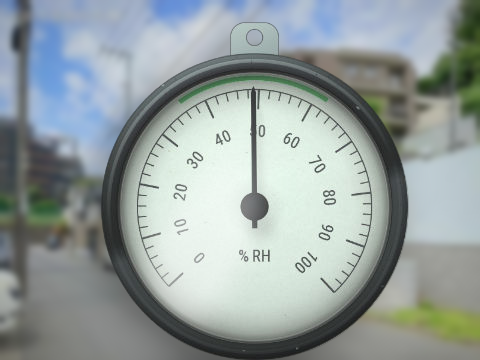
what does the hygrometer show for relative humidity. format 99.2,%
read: 49,%
